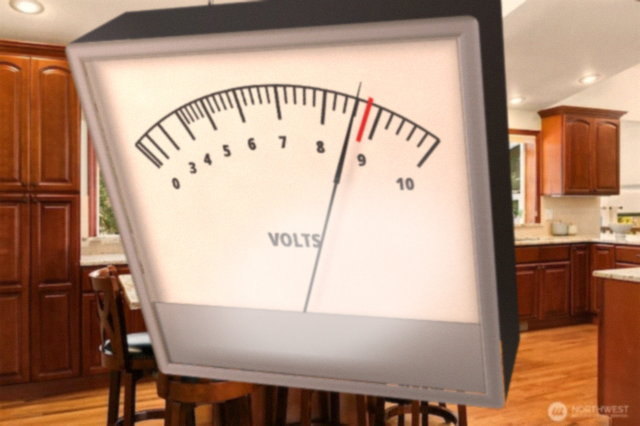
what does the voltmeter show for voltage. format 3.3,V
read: 8.6,V
